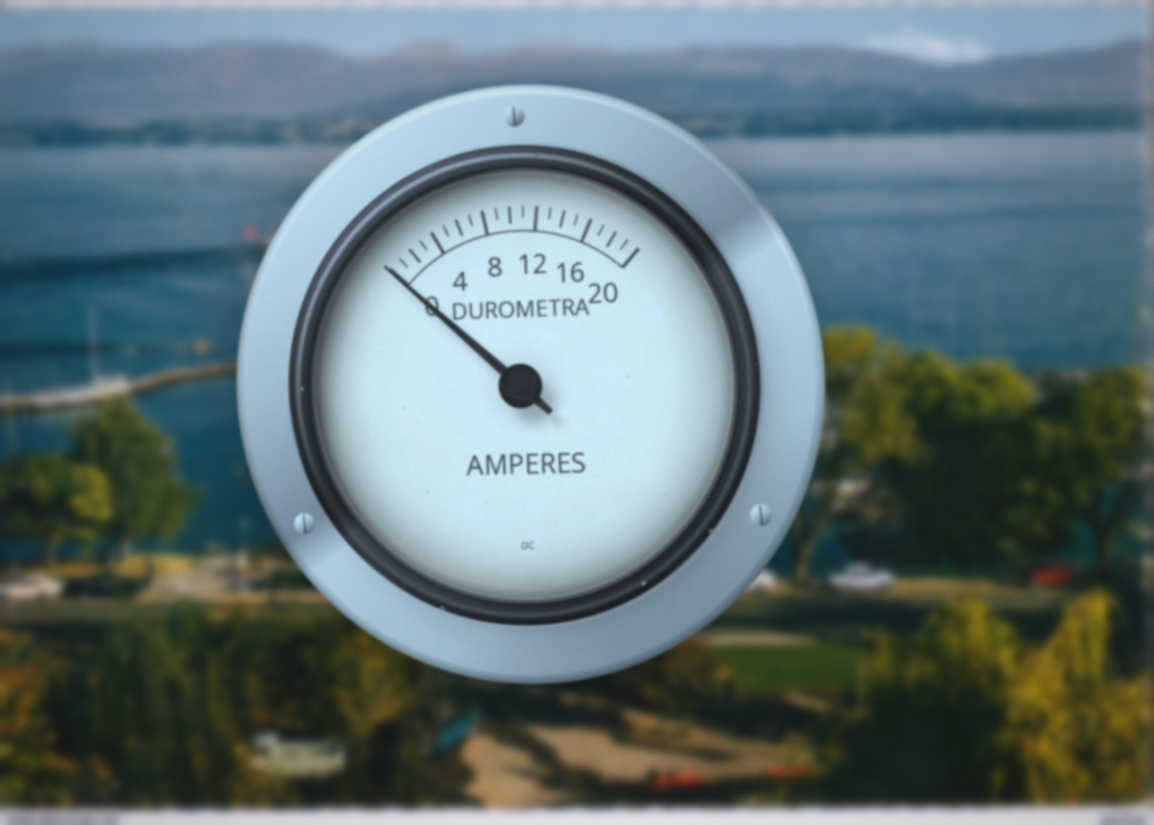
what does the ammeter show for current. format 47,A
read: 0,A
